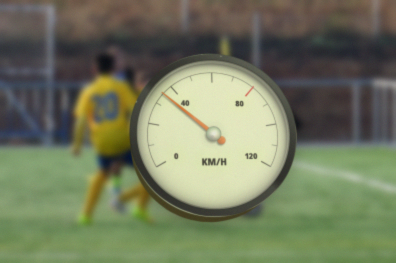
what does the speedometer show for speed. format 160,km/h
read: 35,km/h
